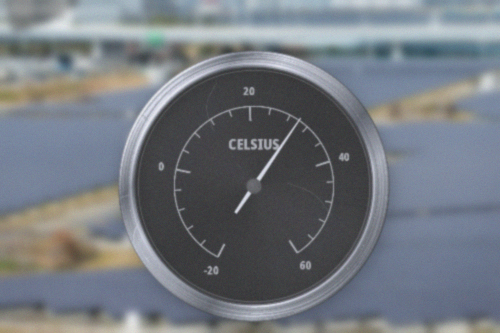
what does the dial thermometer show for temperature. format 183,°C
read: 30,°C
